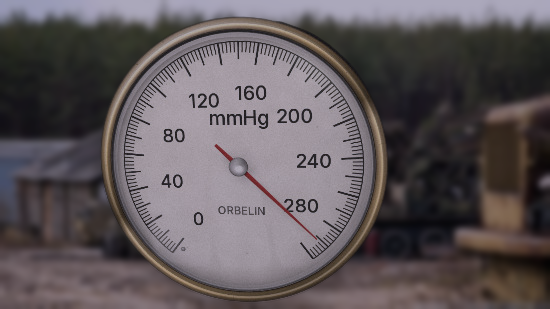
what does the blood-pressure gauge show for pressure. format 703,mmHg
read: 290,mmHg
